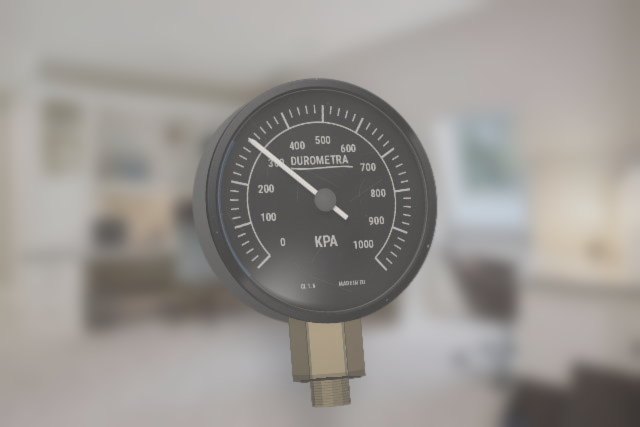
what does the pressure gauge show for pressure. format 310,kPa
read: 300,kPa
